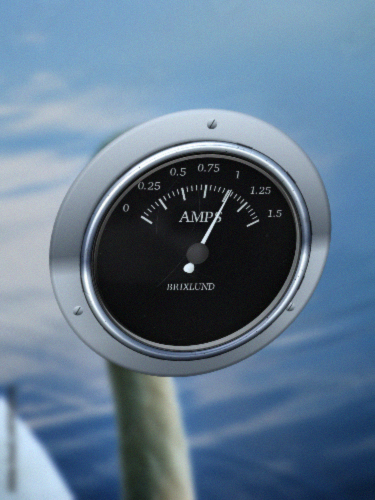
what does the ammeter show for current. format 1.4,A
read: 1,A
